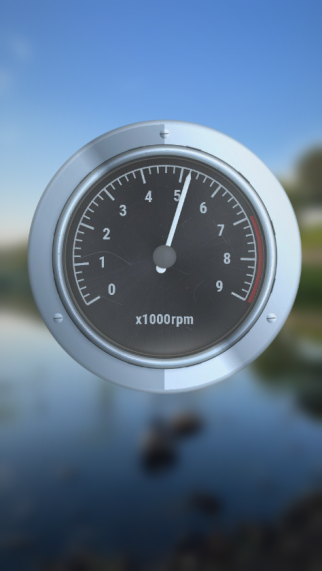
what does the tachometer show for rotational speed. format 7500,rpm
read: 5200,rpm
